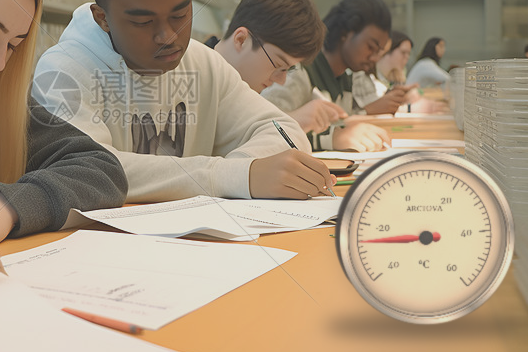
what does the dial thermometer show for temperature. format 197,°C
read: -26,°C
